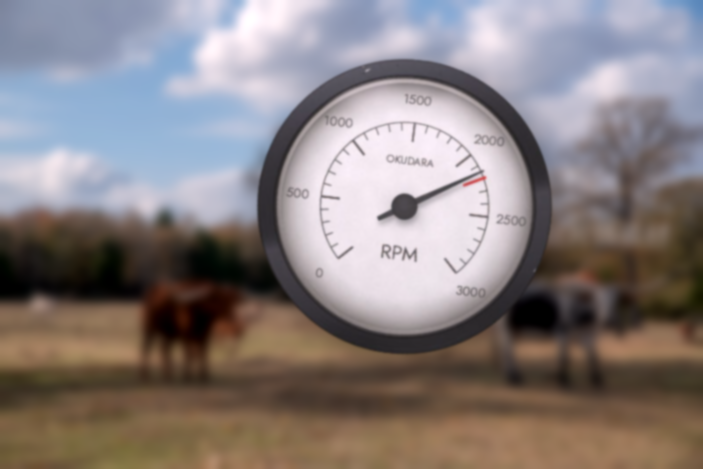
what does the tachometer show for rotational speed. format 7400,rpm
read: 2150,rpm
